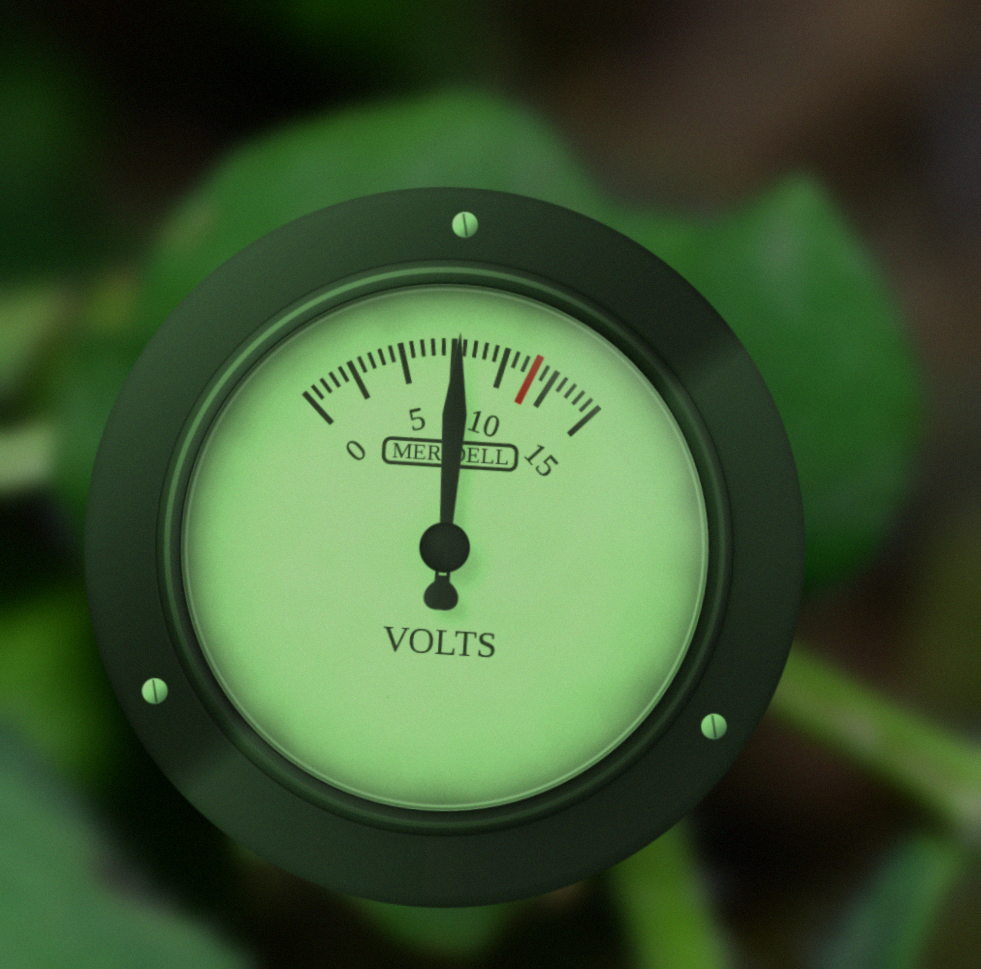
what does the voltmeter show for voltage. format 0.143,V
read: 7.75,V
